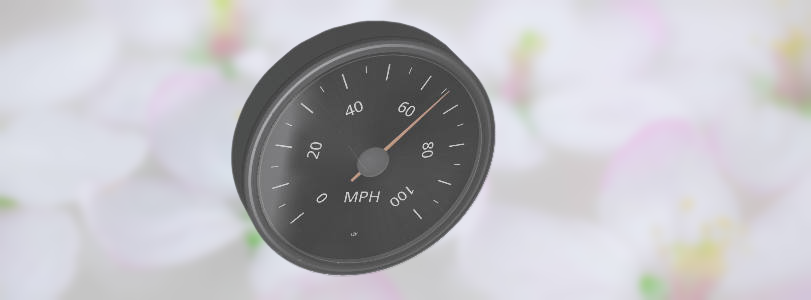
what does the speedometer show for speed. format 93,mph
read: 65,mph
